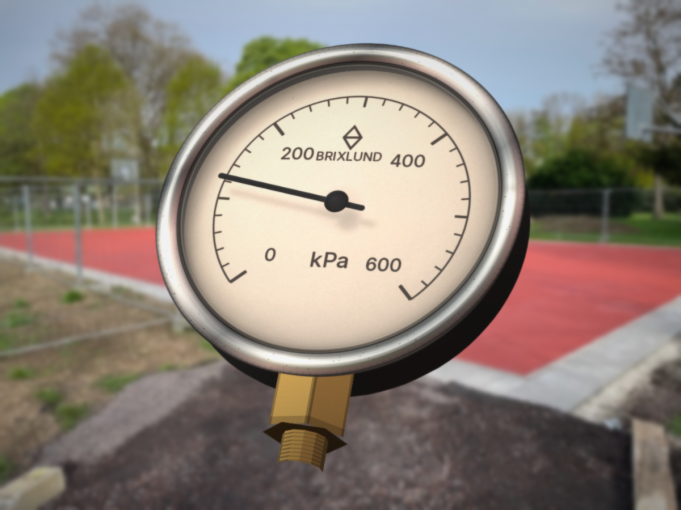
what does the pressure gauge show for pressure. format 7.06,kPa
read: 120,kPa
